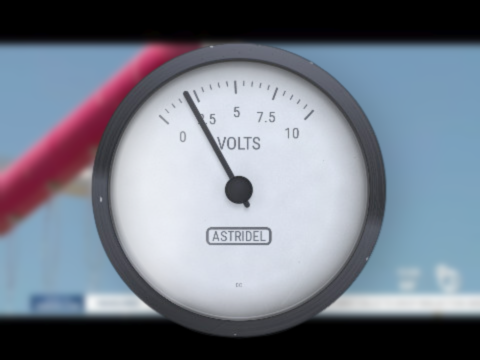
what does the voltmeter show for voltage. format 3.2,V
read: 2,V
